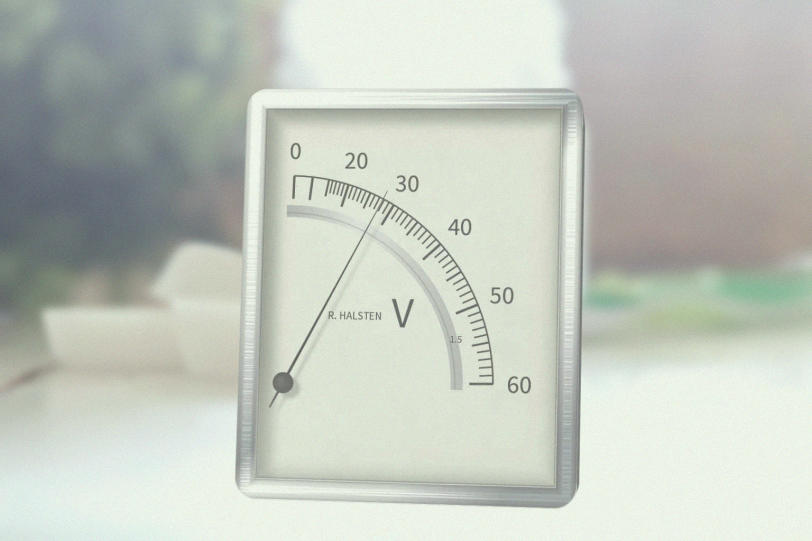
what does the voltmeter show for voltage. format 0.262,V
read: 28,V
